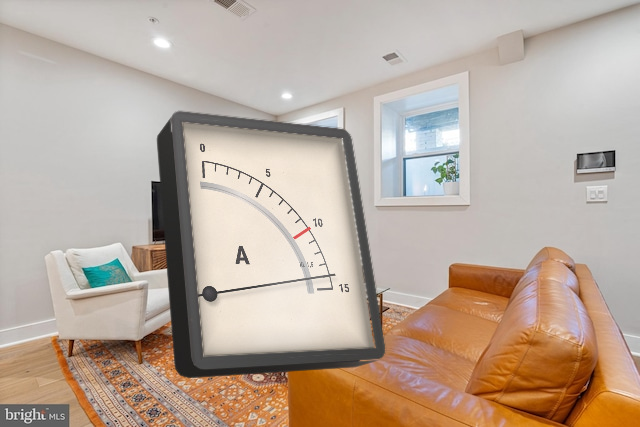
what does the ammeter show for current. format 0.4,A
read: 14,A
